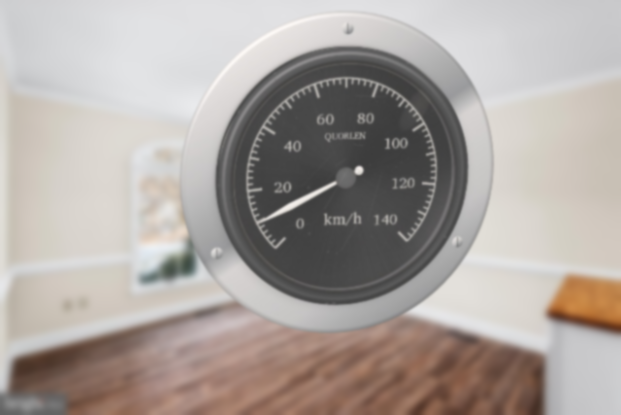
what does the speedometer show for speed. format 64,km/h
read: 10,km/h
